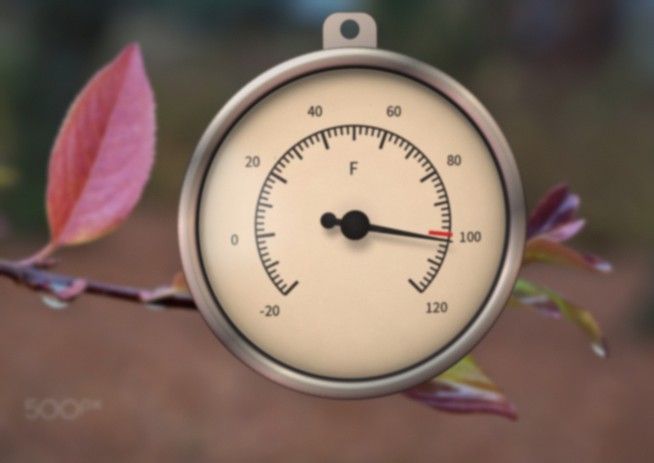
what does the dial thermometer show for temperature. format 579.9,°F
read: 102,°F
